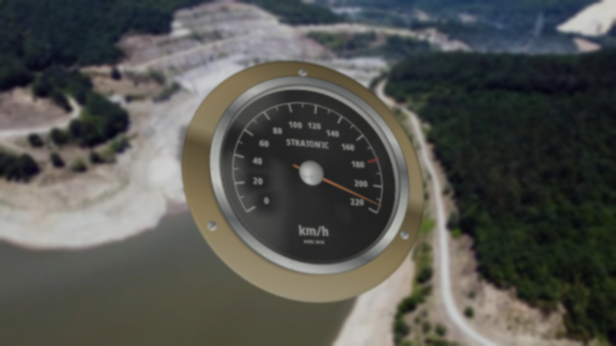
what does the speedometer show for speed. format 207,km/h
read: 215,km/h
